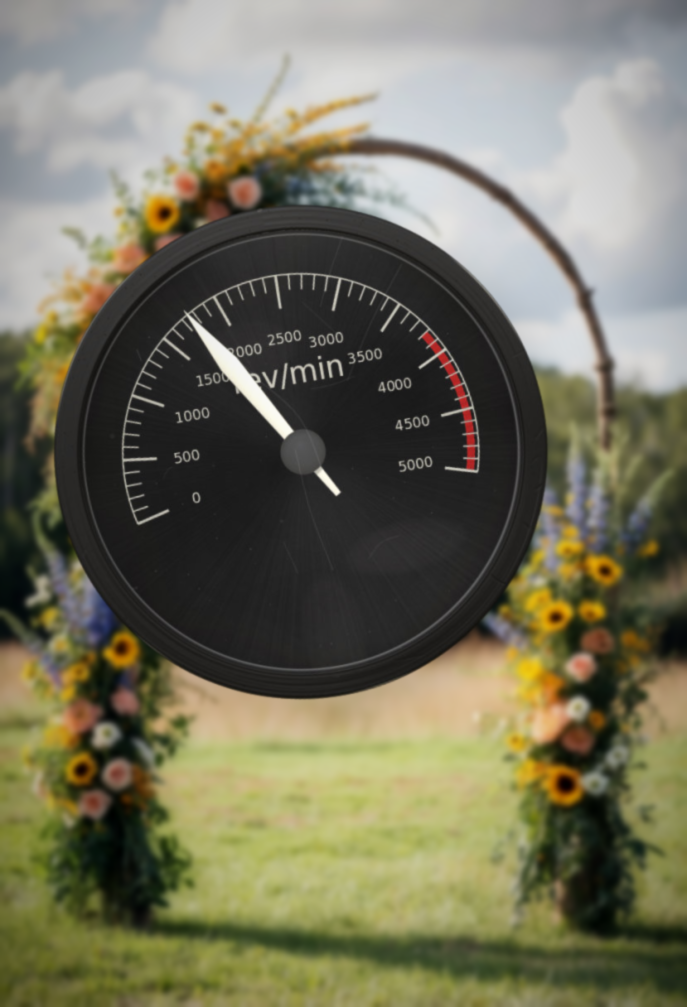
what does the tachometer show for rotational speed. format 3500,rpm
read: 1750,rpm
